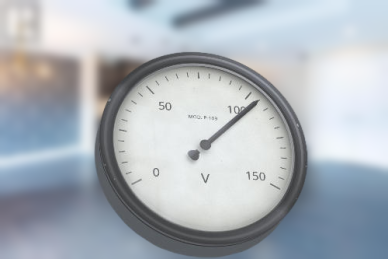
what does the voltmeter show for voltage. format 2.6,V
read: 105,V
